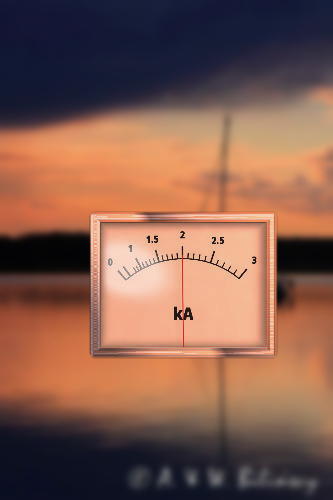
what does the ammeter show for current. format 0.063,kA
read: 2,kA
